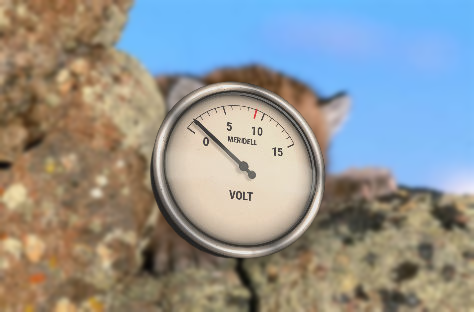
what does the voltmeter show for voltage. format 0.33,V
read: 1,V
